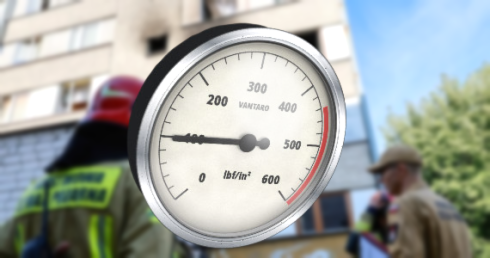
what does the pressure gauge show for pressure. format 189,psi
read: 100,psi
